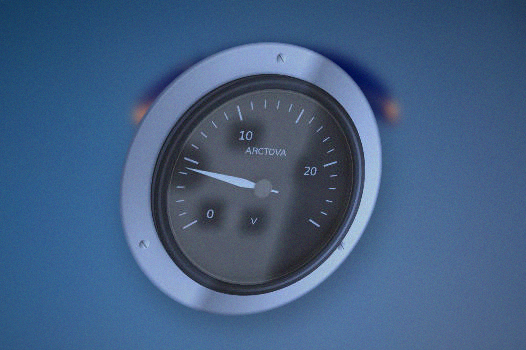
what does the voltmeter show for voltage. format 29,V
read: 4.5,V
